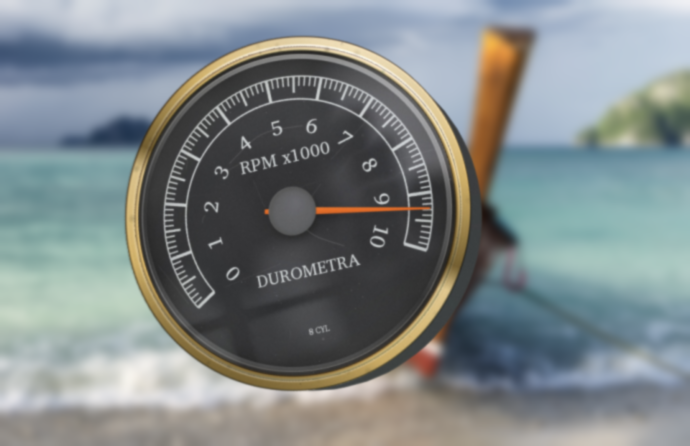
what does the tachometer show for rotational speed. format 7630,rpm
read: 9300,rpm
